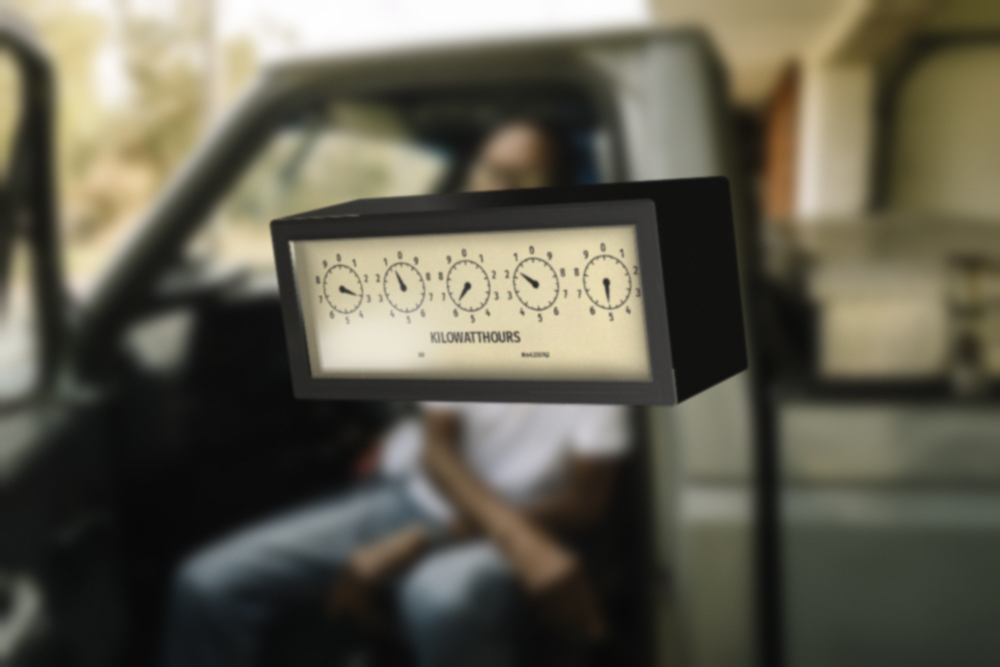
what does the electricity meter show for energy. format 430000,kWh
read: 30615,kWh
